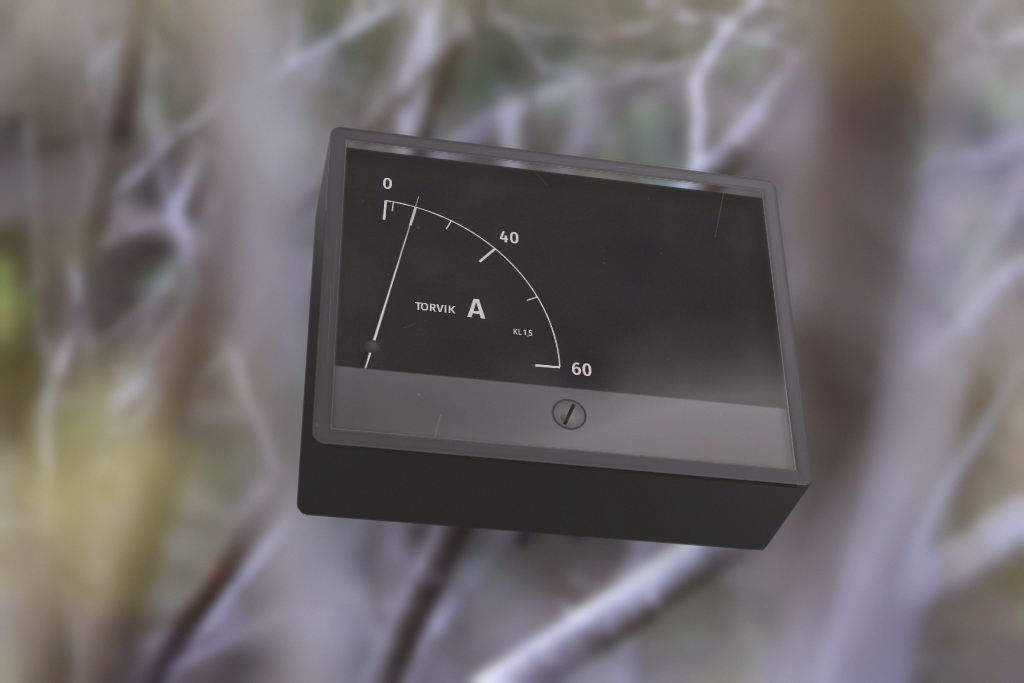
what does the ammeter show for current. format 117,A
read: 20,A
